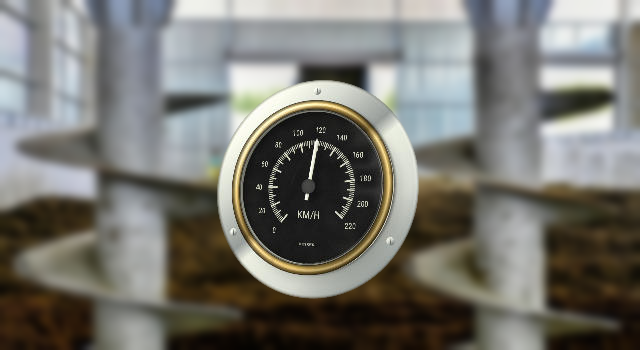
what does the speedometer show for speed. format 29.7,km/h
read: 120,km/h
